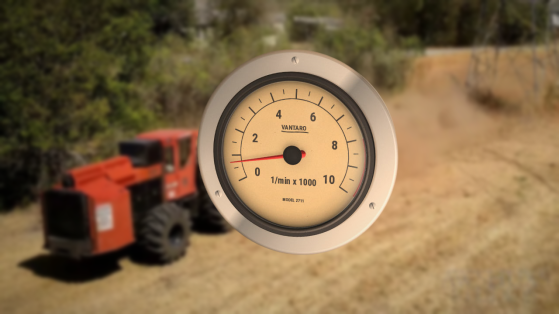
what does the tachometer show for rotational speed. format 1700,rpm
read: 750,rpm
